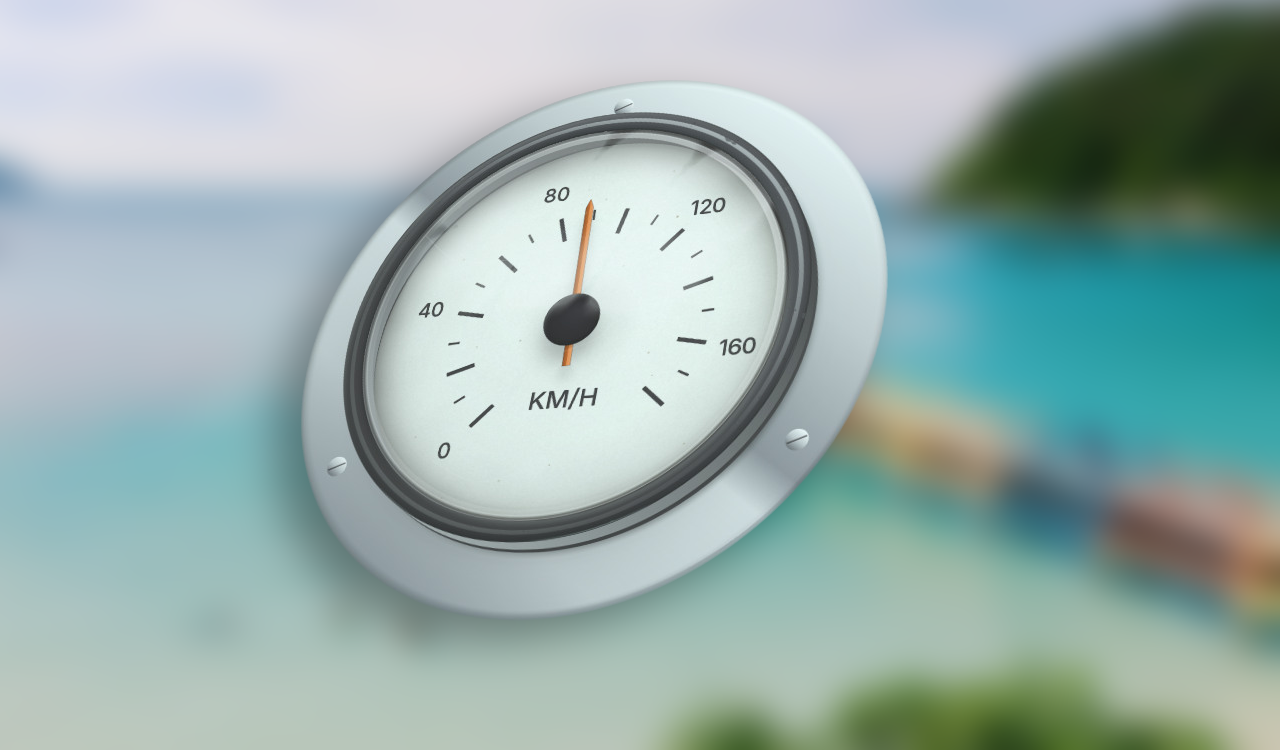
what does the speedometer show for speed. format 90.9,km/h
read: 90,km/h
